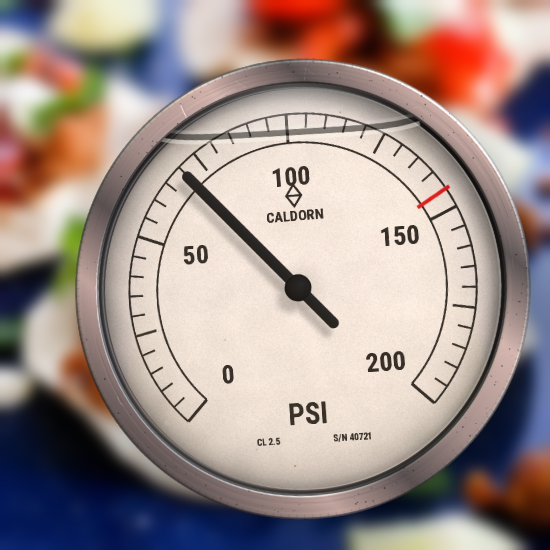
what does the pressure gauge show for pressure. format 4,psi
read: 70,psi
